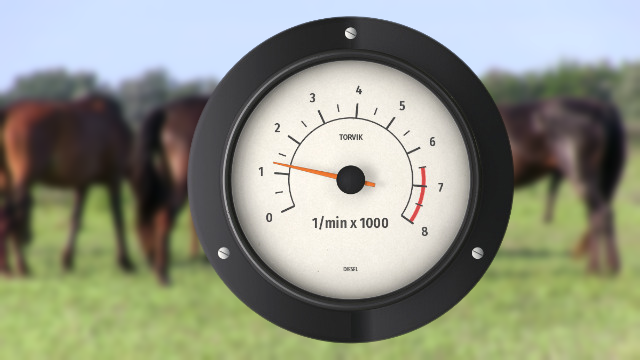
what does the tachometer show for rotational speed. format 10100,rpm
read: 1250,rpm
